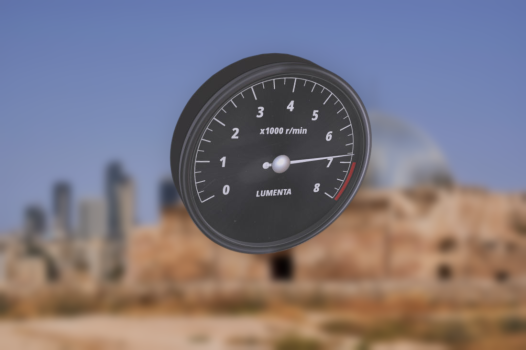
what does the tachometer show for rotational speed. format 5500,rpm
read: 6750,rpm
